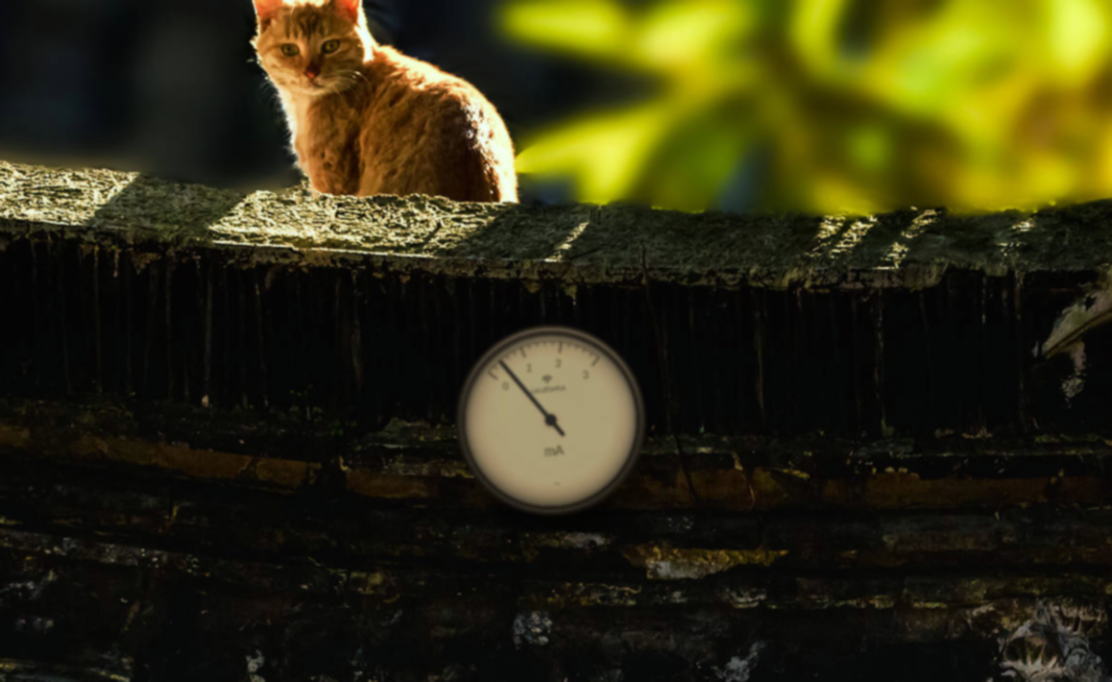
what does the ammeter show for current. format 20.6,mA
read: 0.4,mA
